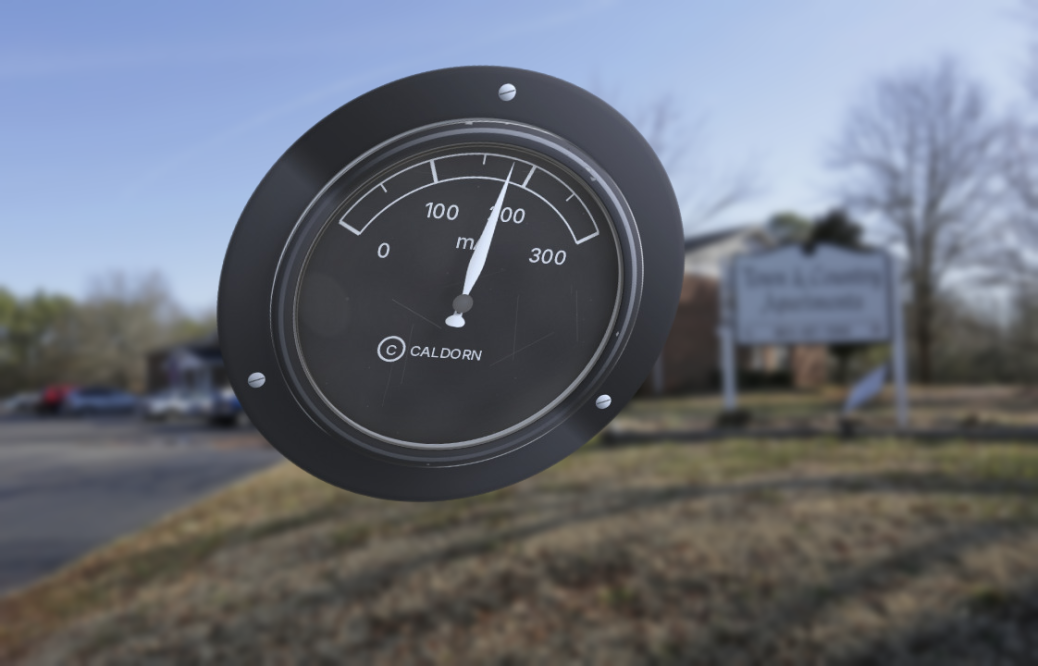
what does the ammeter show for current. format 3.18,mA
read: 175,mA
